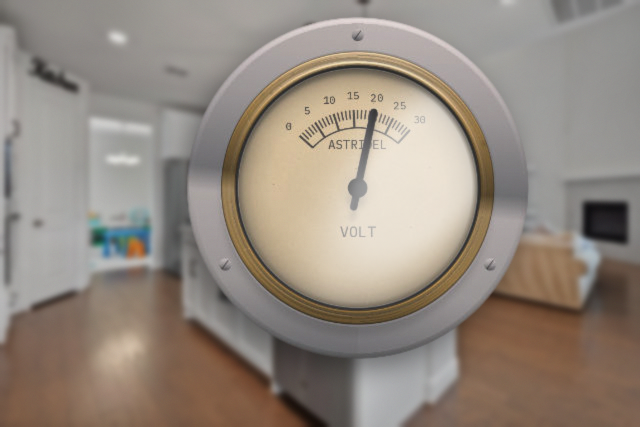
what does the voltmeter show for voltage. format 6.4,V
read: 20,V
